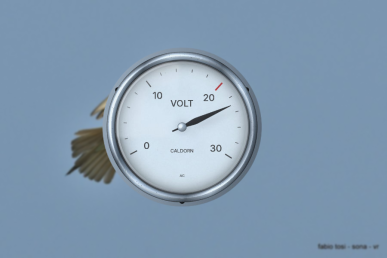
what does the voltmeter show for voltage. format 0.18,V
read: 23,V
